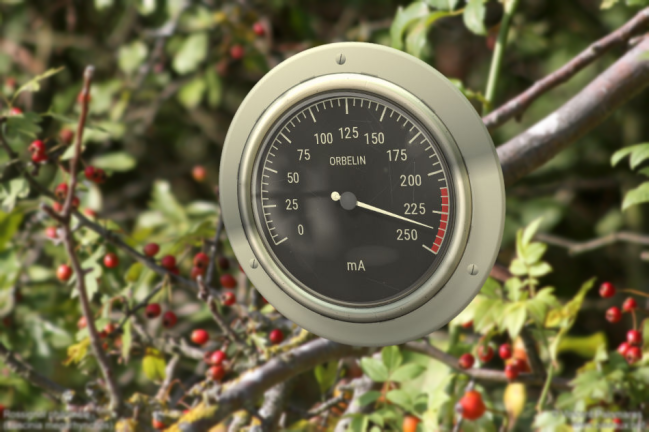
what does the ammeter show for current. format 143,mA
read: 235,mA
